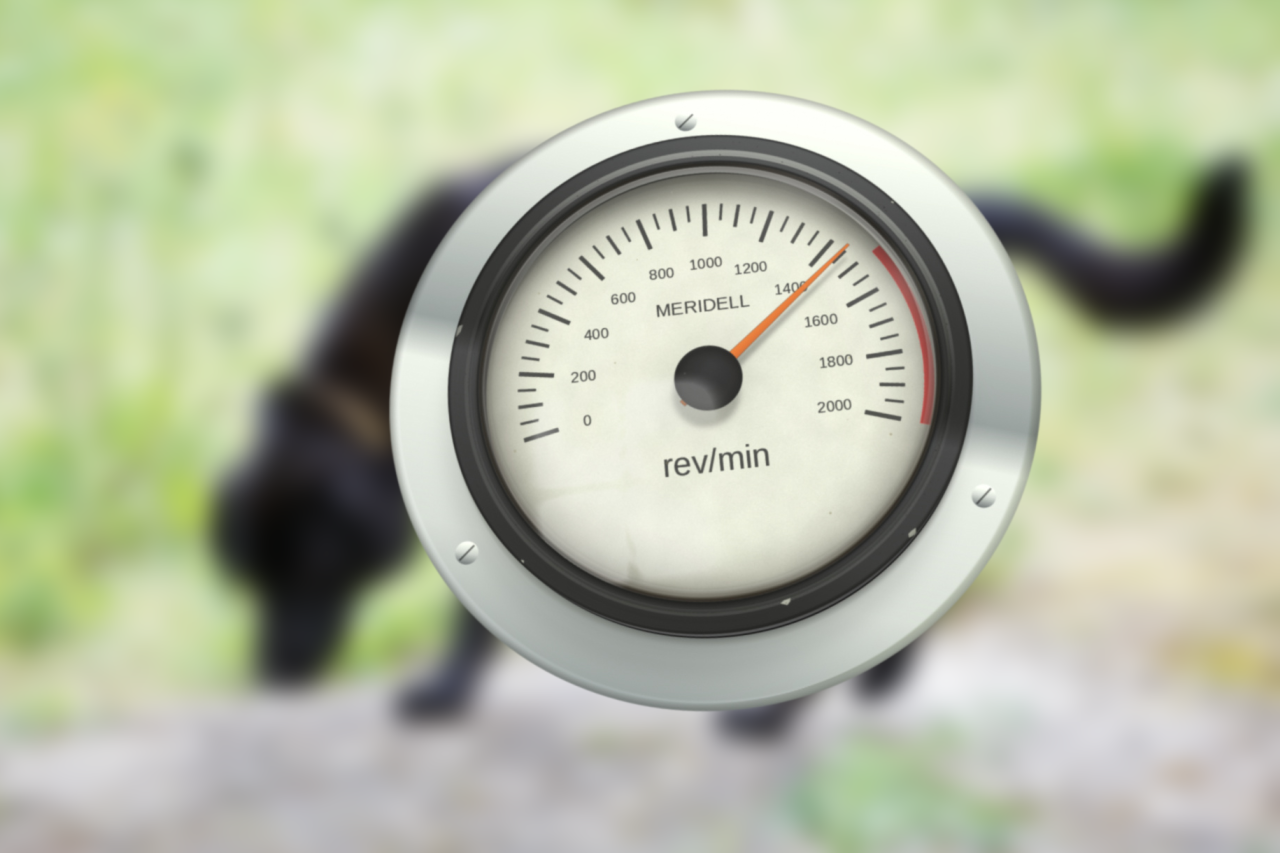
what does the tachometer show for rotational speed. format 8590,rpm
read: 1450,rpm
